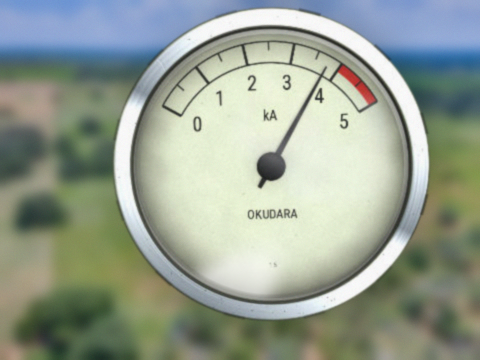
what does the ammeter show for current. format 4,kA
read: 3.75,kA
